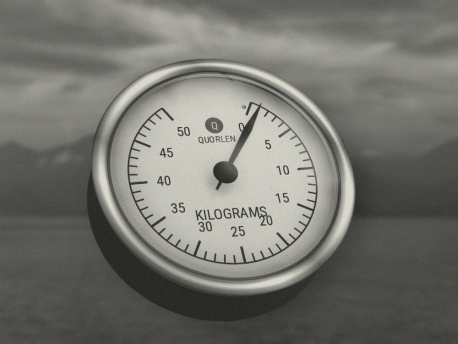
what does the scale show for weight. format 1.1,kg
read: 1,kg
